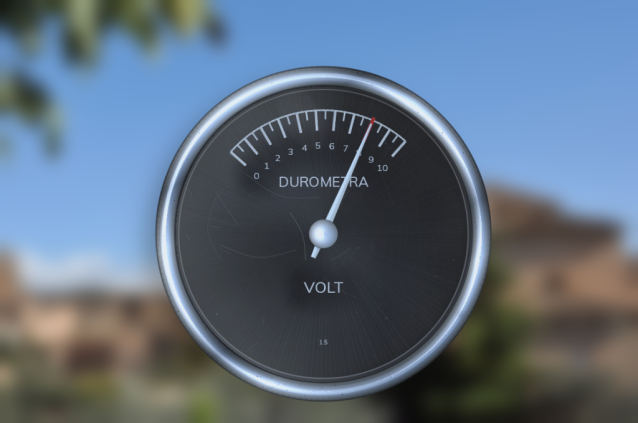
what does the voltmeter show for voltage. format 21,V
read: 8,V
